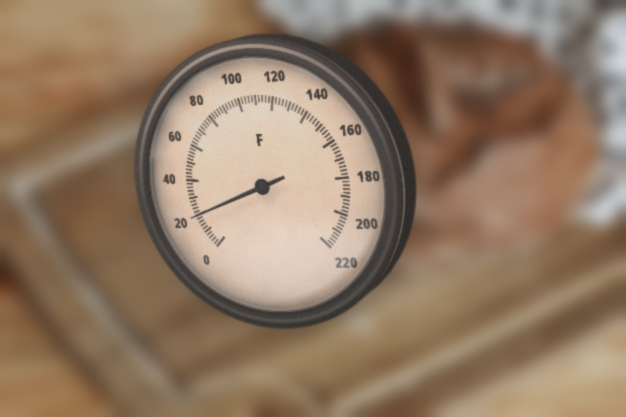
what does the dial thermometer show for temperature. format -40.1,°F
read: 20,°F
